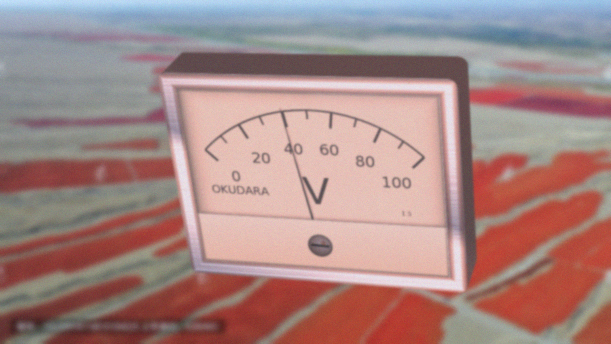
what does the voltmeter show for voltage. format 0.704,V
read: 40,V
